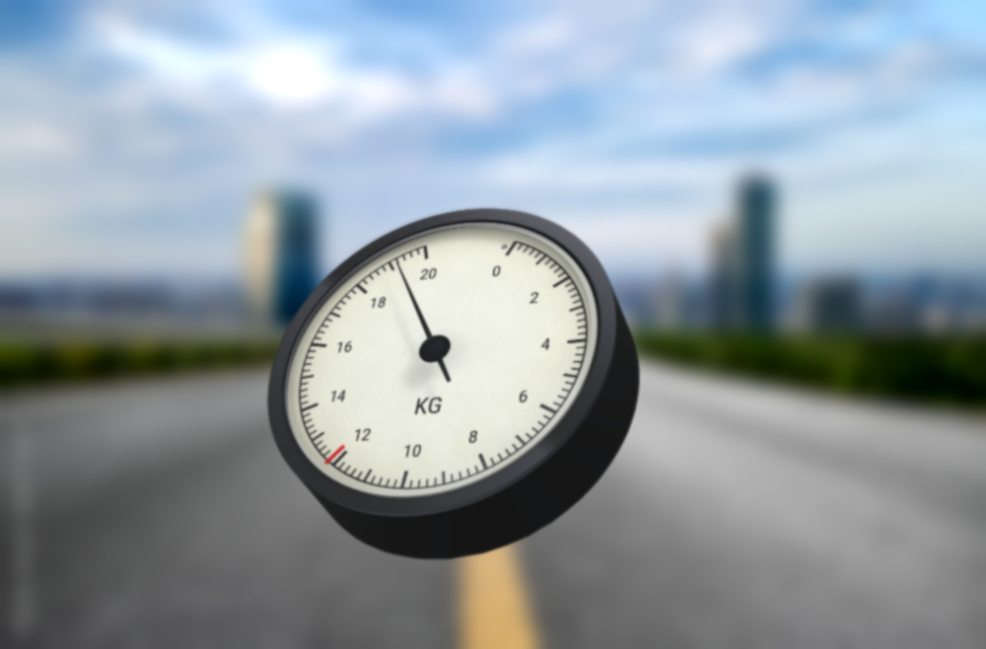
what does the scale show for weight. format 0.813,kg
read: 19.2,kg
